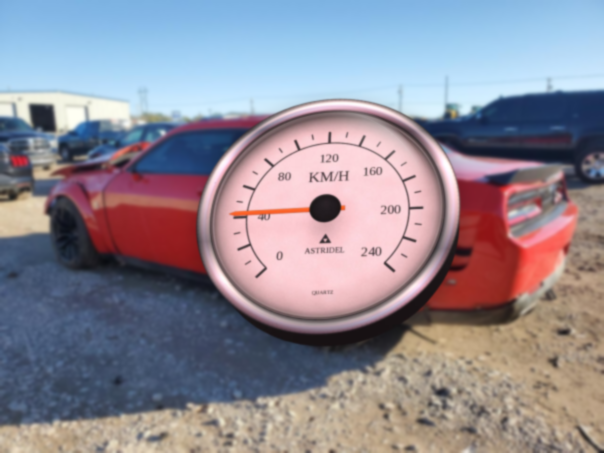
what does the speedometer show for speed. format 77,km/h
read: 40,km/h
